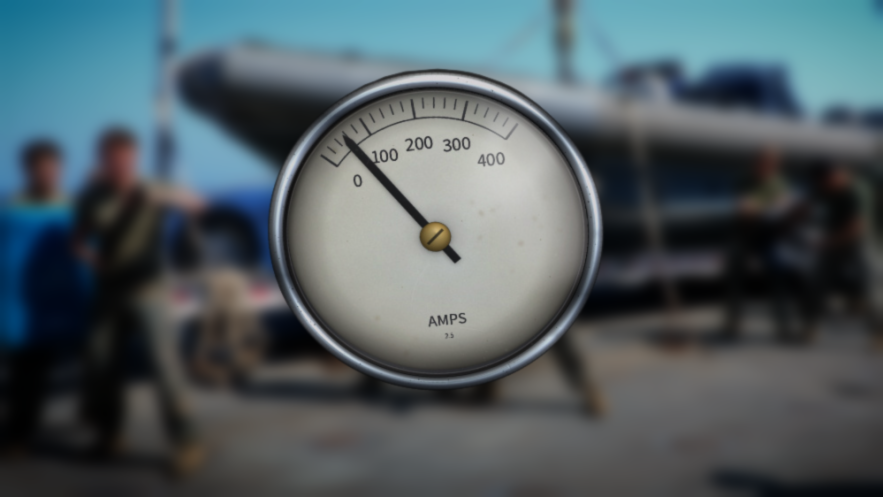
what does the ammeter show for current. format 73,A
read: 60,A
